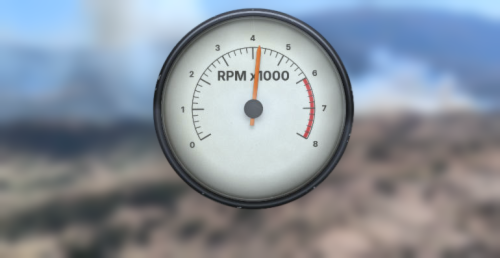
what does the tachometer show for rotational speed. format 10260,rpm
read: 4200,rpm
